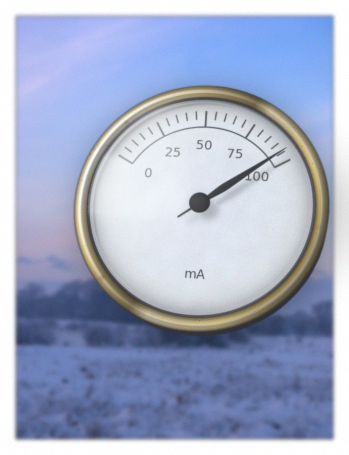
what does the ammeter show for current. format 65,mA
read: 95,mA
